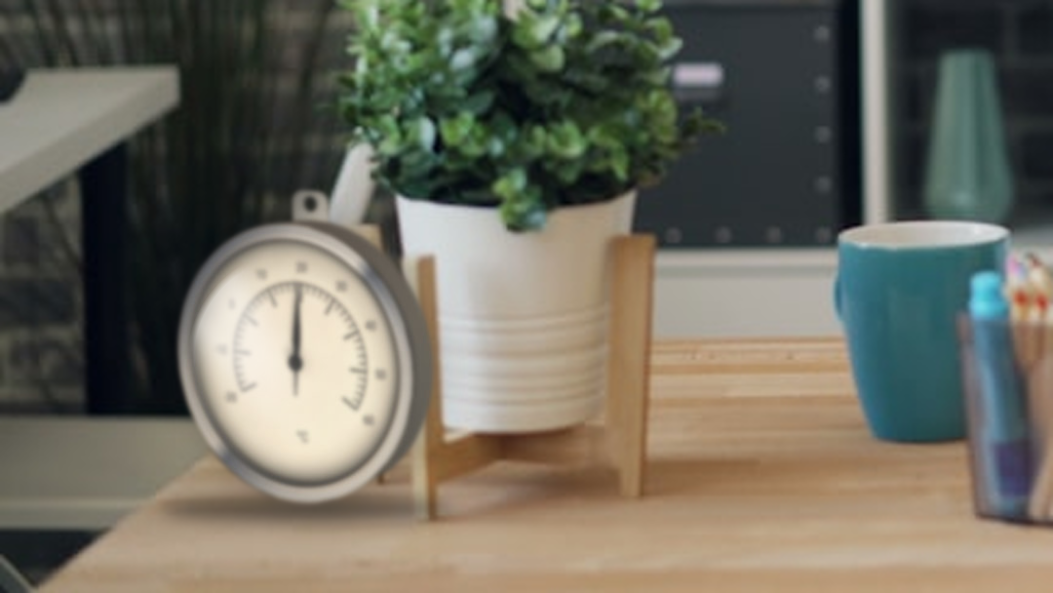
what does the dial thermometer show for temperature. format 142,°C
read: 20,°C
